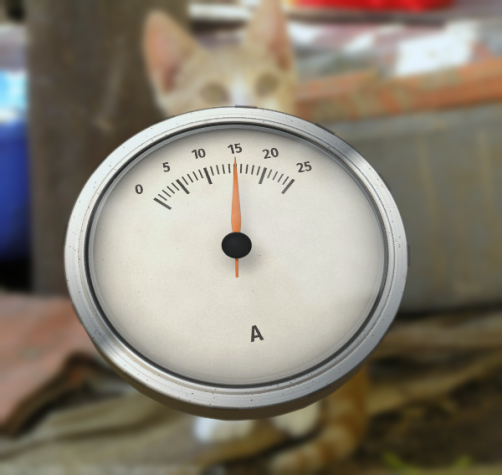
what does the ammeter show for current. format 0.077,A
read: 15,A
